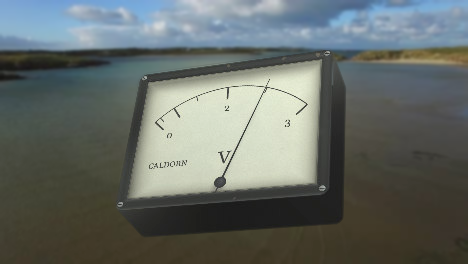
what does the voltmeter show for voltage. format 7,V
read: 2.5,V
